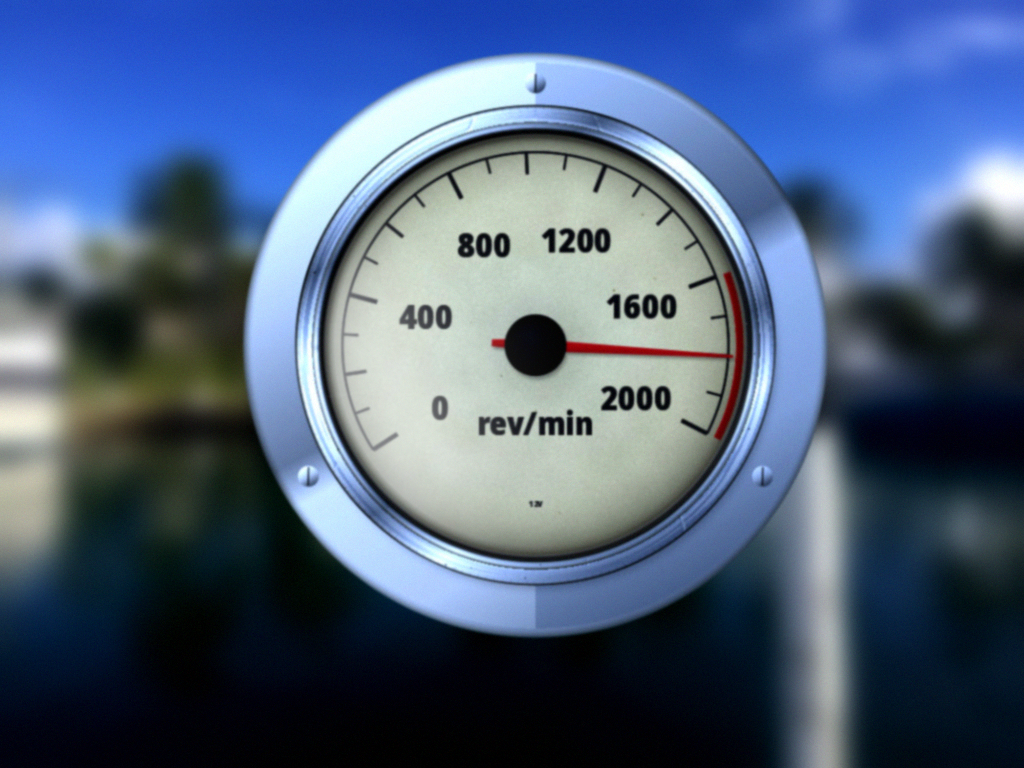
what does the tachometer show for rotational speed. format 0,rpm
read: 1800,rpm
